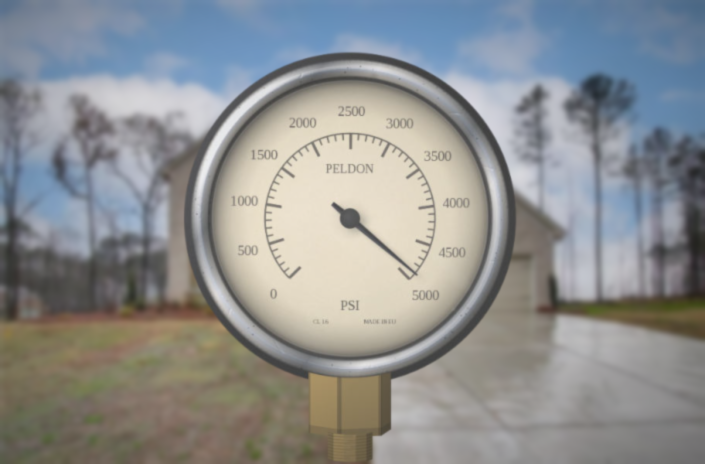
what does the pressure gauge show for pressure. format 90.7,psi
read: 4900,psi
